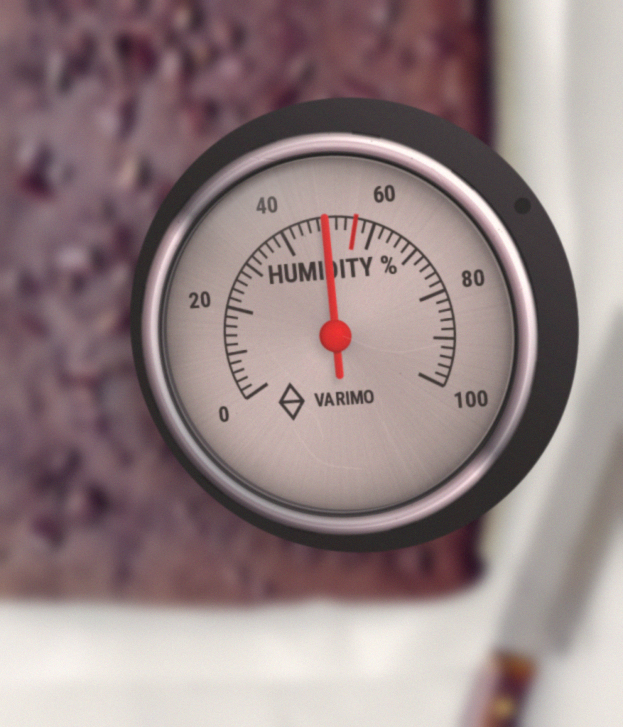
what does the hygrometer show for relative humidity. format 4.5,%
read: 50,%
